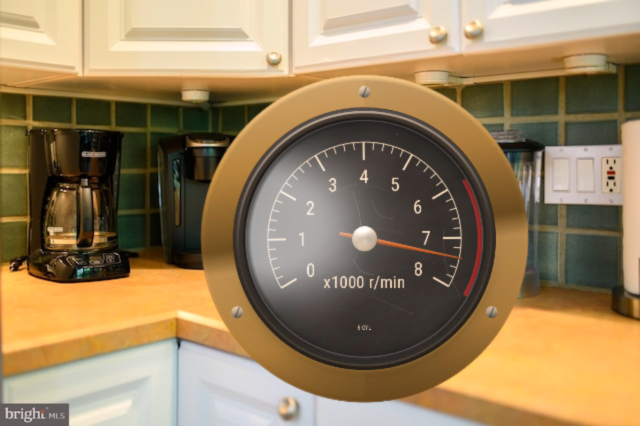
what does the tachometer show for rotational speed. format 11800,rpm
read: 7400,rpm
